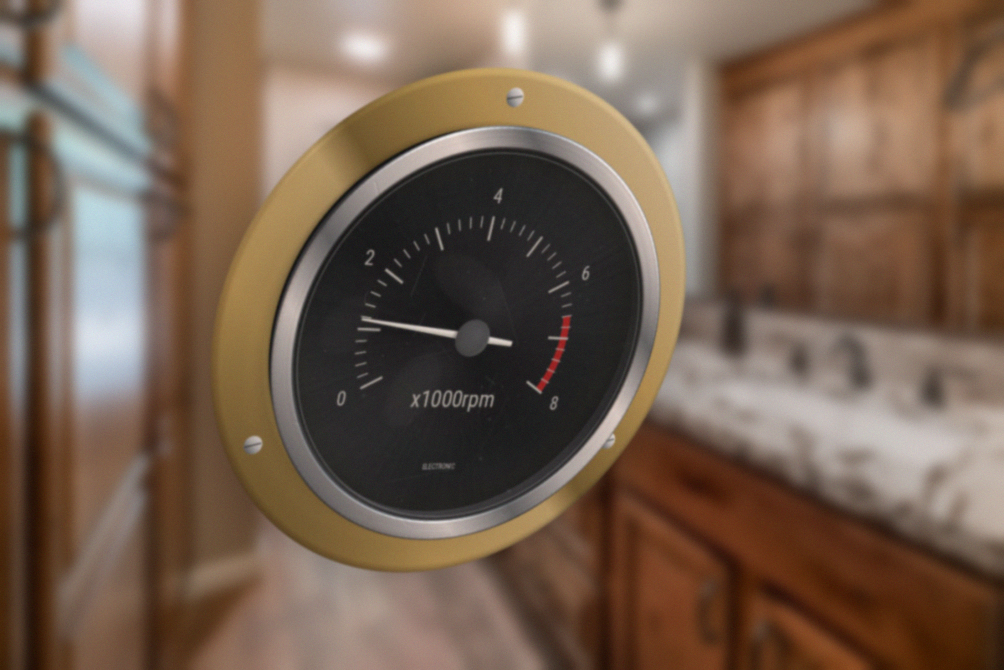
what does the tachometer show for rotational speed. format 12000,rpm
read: 1200,rpm
